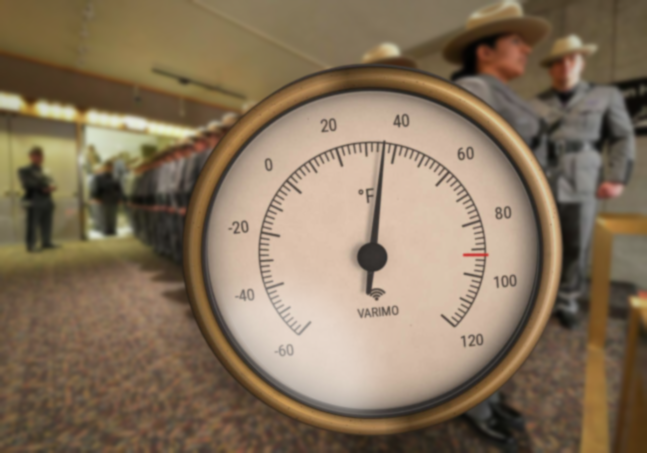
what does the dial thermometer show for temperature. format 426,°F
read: 36,°F
